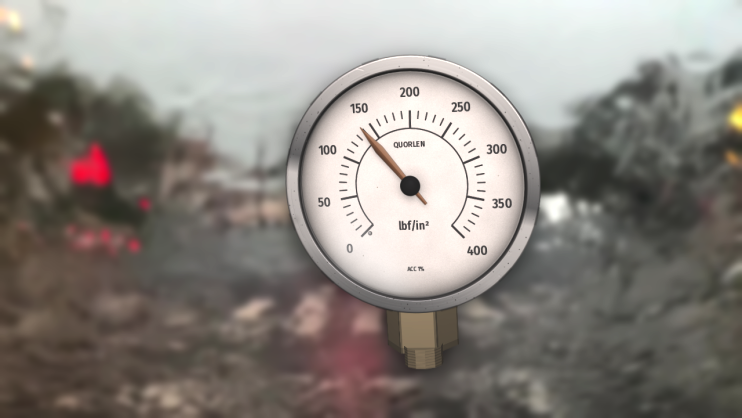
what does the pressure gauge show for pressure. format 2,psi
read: 140,psi
